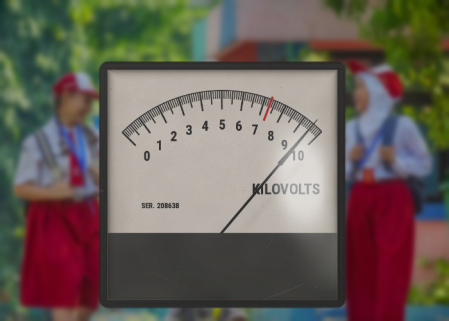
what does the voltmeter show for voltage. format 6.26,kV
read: 9.5,kV
